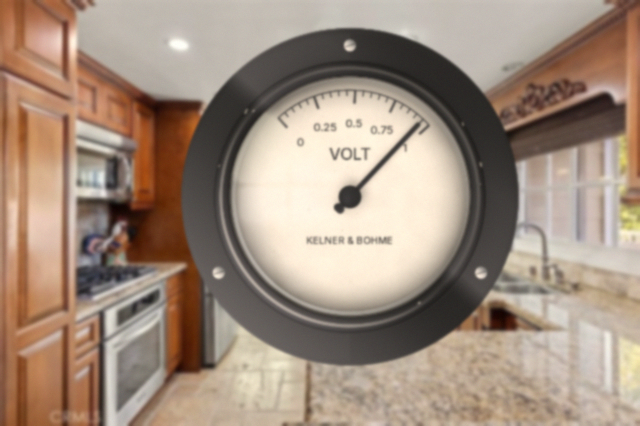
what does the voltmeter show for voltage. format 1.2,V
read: 0.95,V
